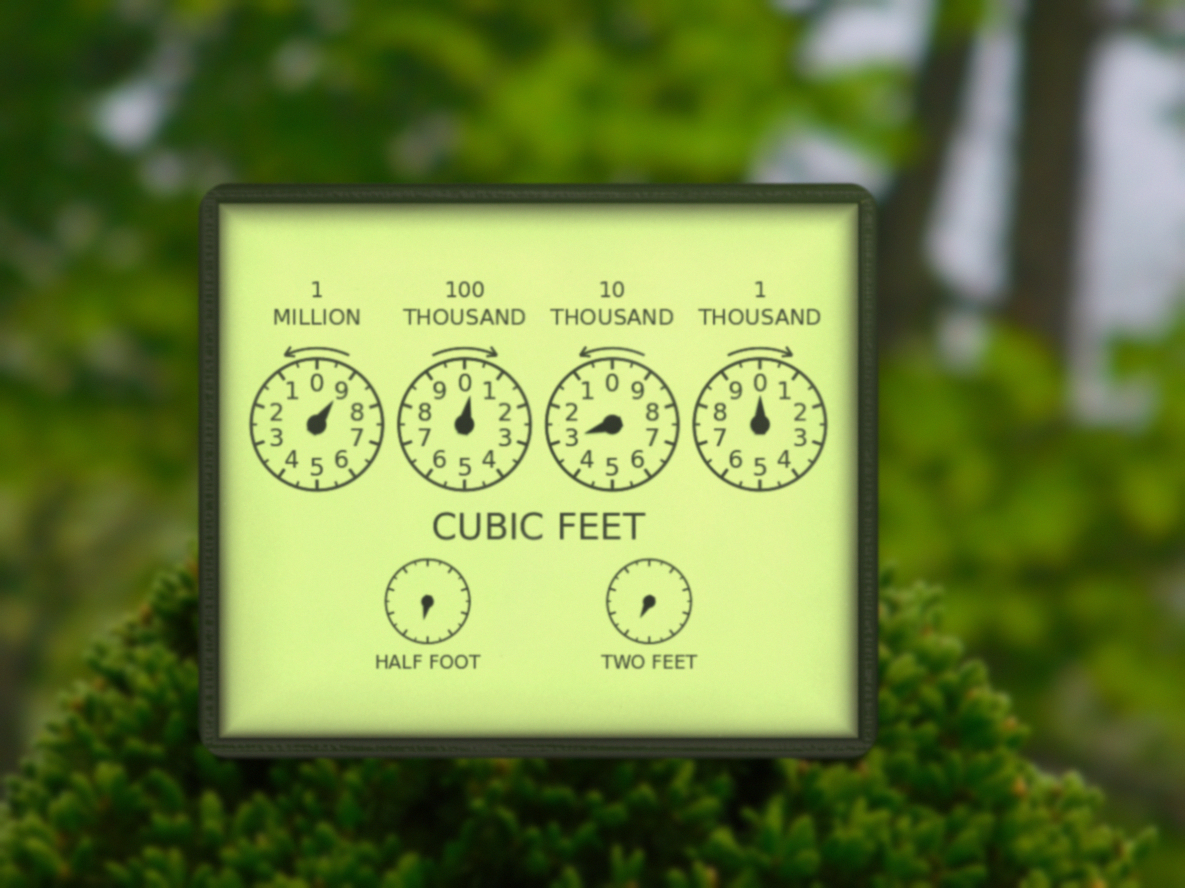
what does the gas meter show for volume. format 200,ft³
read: 903000,ft³
